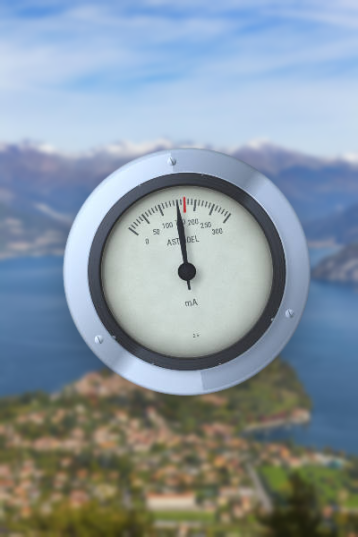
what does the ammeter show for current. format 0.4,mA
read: 150,mA
